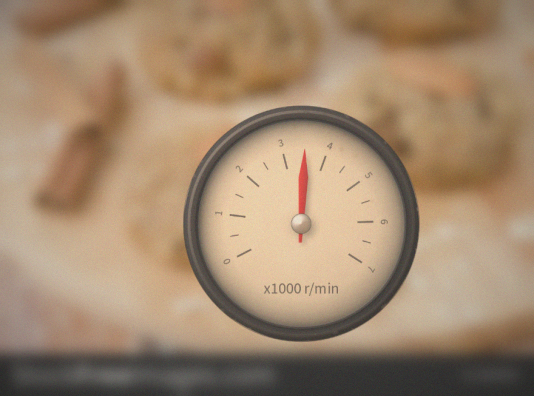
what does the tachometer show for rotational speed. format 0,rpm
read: 3500,rpm
